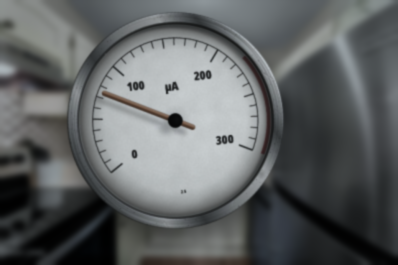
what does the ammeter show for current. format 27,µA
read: 75,µA
